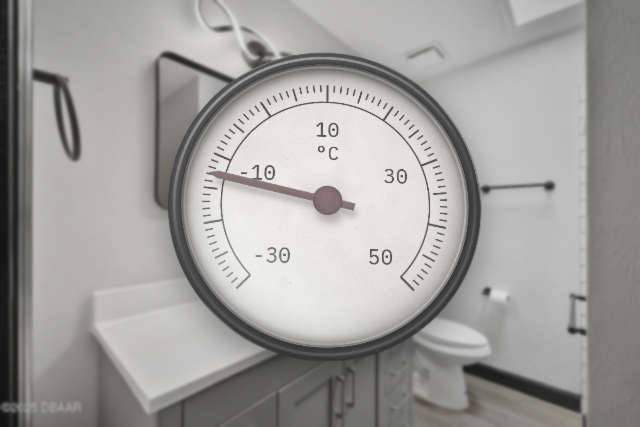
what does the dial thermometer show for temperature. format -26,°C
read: -13,°C
